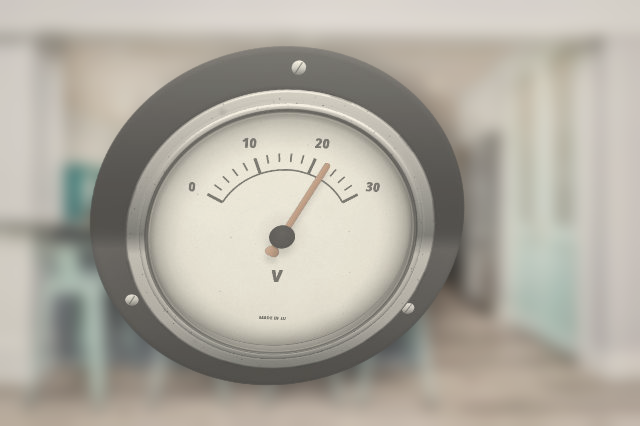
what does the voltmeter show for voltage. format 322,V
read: 22,V
